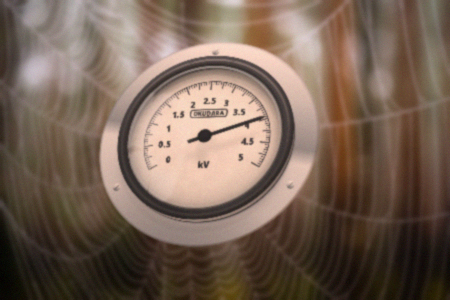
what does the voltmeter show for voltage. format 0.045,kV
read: 4,kV
